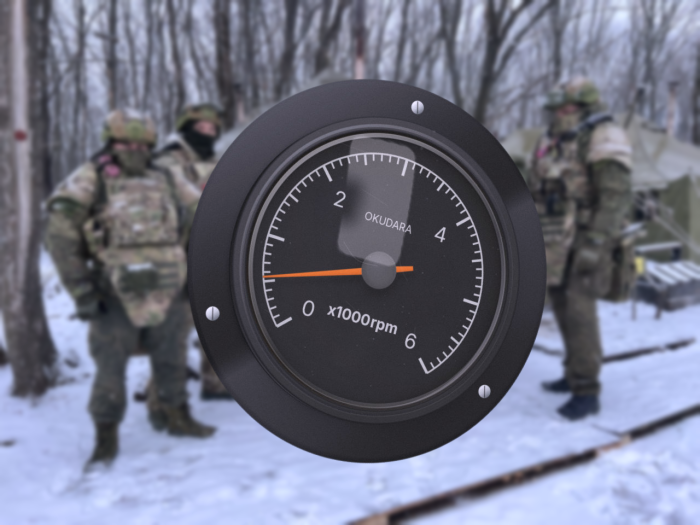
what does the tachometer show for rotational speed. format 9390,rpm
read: 550,rpm
